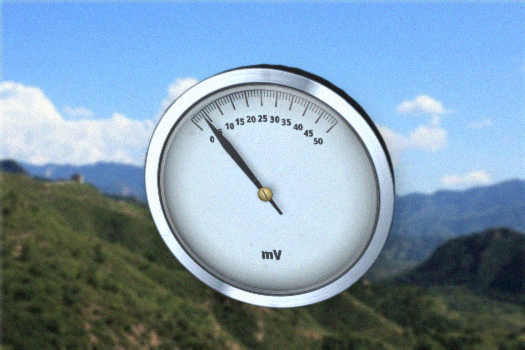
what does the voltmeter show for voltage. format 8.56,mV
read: 5,mV
